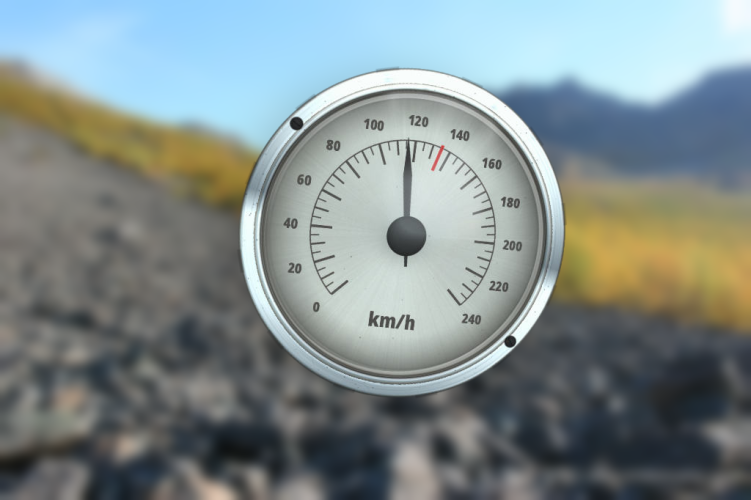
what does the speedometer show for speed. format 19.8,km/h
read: 115,km/h
